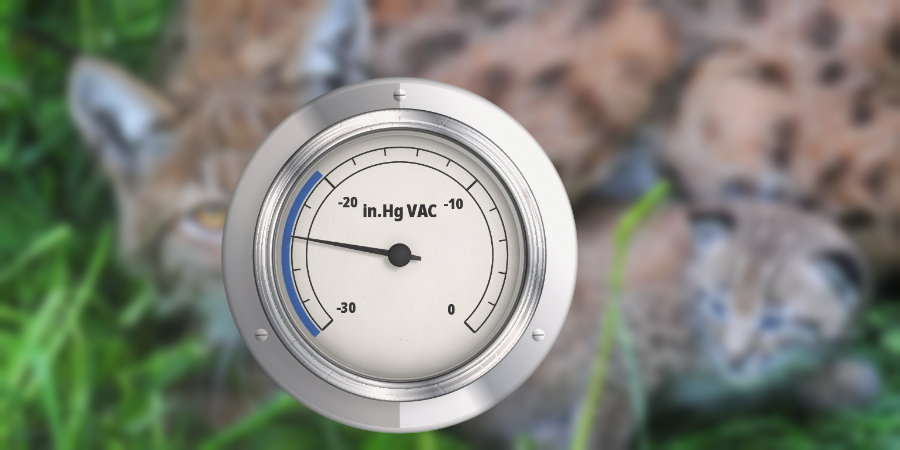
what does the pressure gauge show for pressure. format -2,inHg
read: -24,inHg
